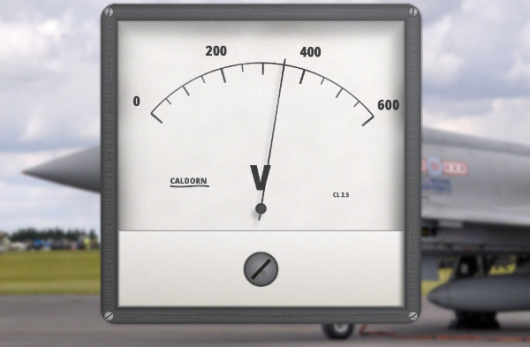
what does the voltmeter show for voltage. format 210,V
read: 350,V
